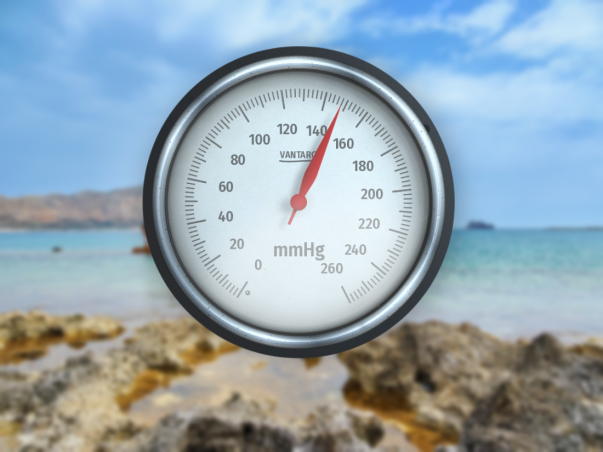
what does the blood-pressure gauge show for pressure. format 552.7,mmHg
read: 148,mmHg
